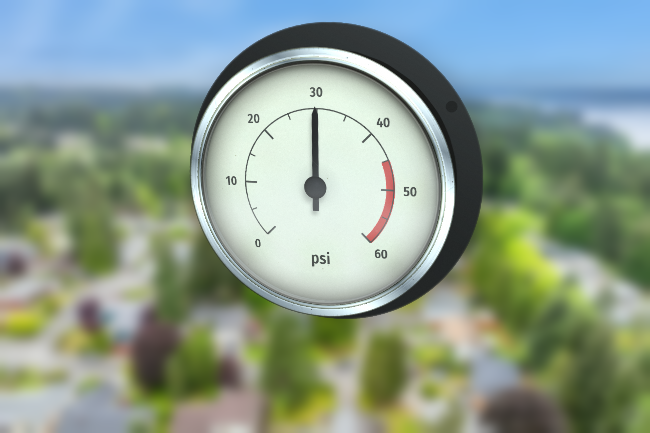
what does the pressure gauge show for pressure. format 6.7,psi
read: 30,psi
